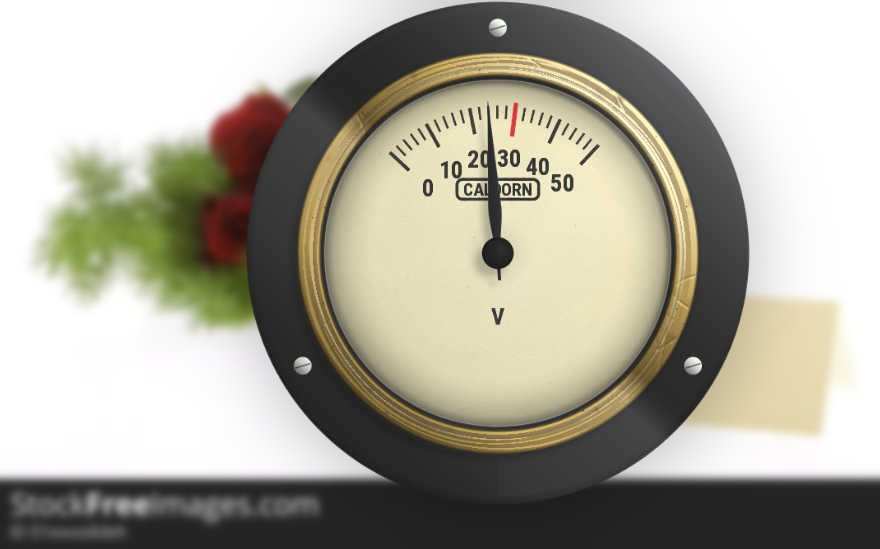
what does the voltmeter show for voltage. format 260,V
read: 24,V
